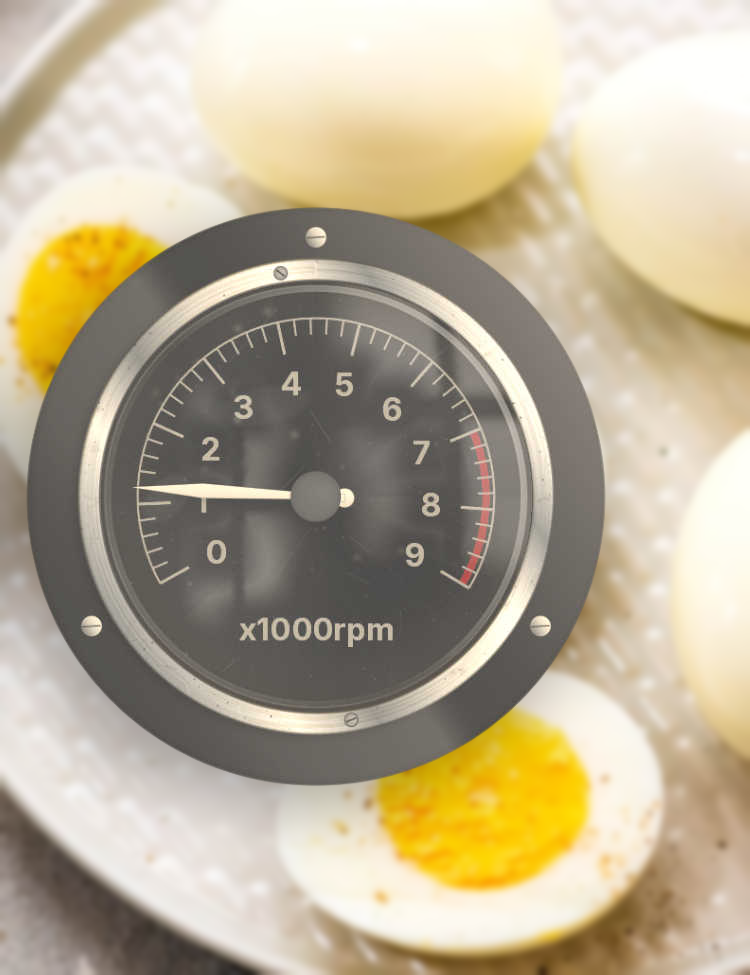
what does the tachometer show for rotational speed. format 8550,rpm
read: 1200,rpm
